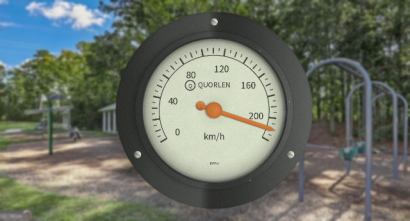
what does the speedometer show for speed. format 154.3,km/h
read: 210,km/h
